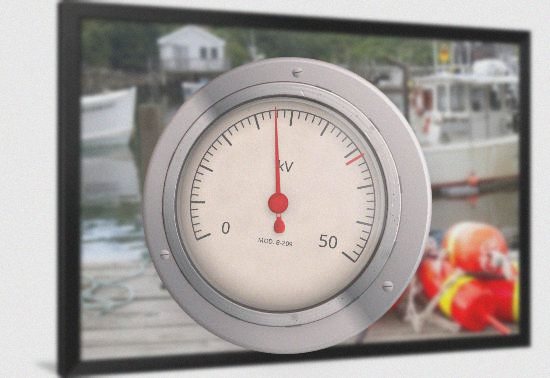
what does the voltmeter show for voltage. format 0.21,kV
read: 23,kV
